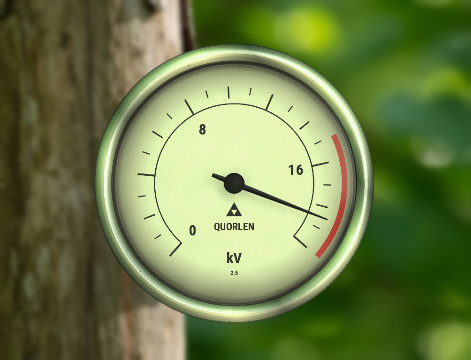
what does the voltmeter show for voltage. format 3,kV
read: 18.5,kV
